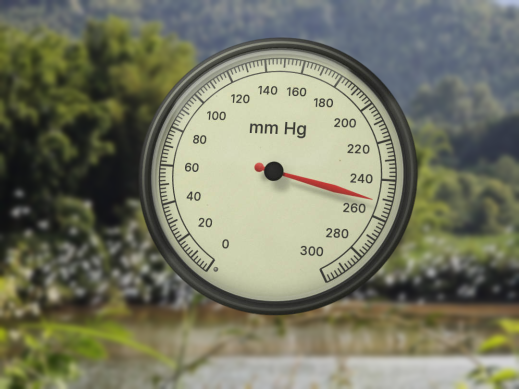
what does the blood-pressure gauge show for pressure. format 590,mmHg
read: 252,mmHg
